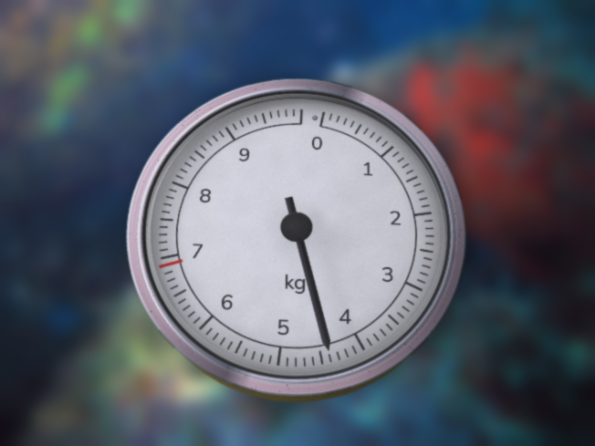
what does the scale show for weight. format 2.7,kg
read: 4.4,kg
